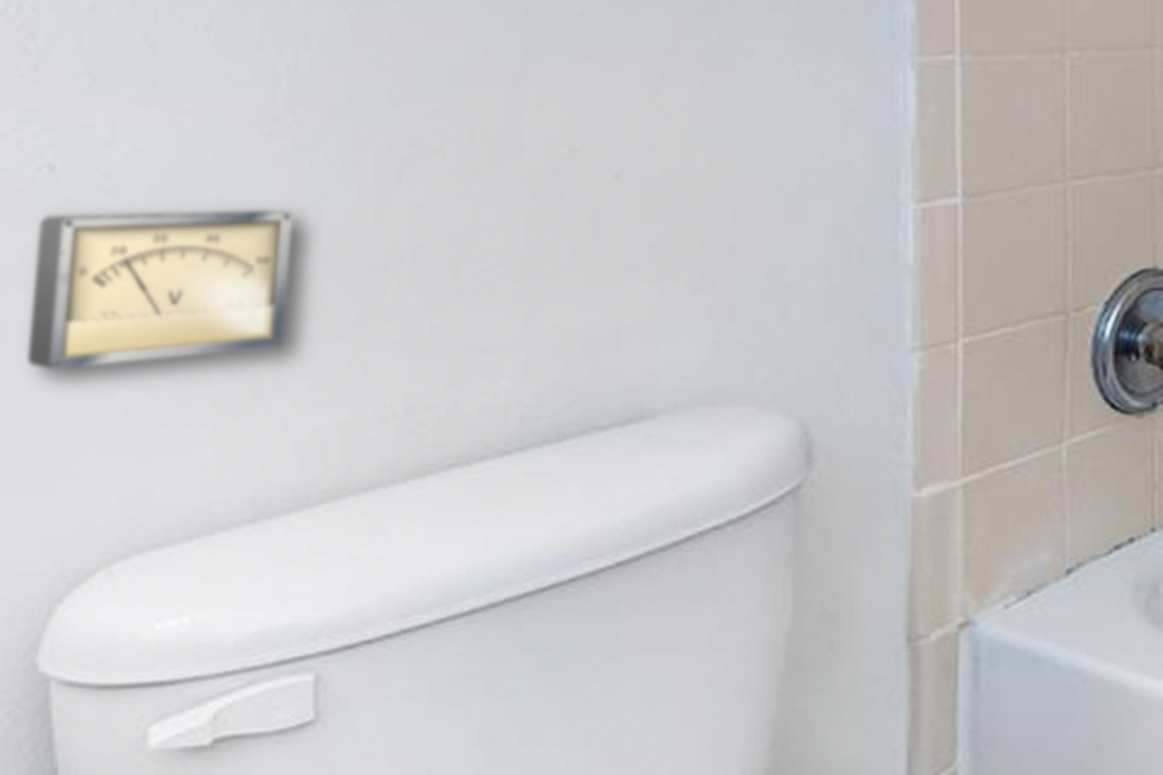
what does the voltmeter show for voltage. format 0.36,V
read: 20,V
